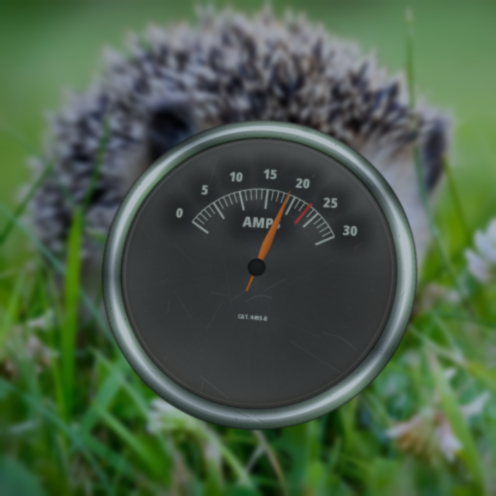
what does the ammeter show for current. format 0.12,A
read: 19,A
